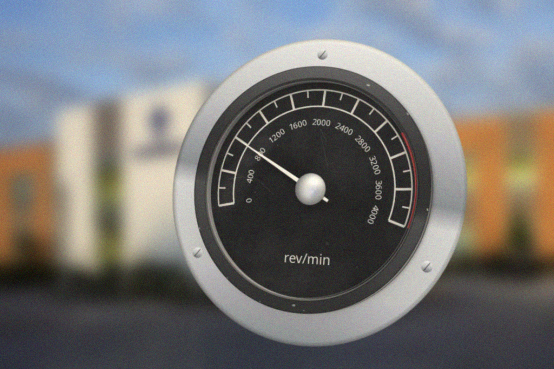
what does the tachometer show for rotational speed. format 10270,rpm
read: 800,rpm
